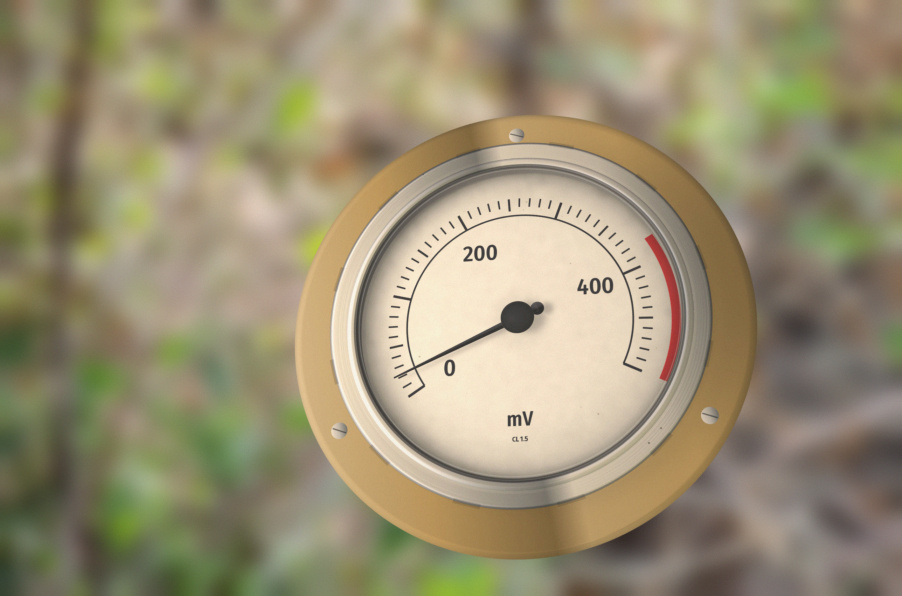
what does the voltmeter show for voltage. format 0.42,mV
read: 20,mV
